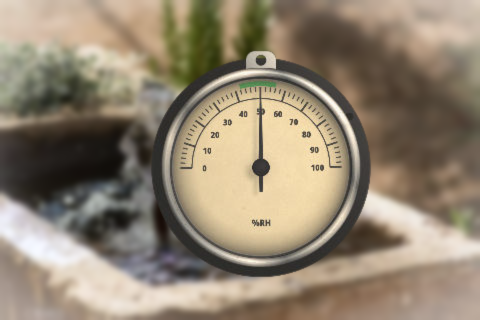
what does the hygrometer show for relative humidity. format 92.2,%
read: 50,%
